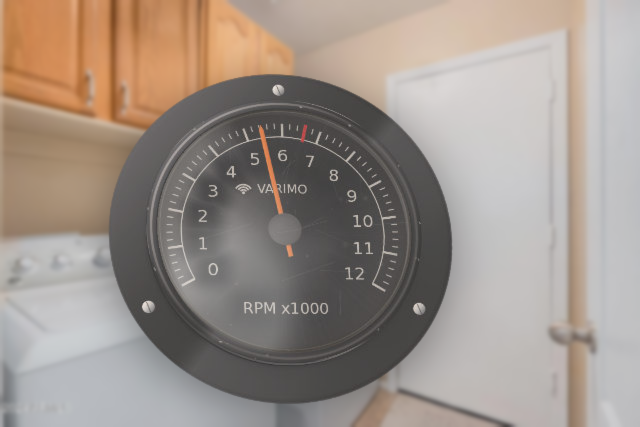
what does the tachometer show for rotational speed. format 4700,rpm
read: 5400,rpm
